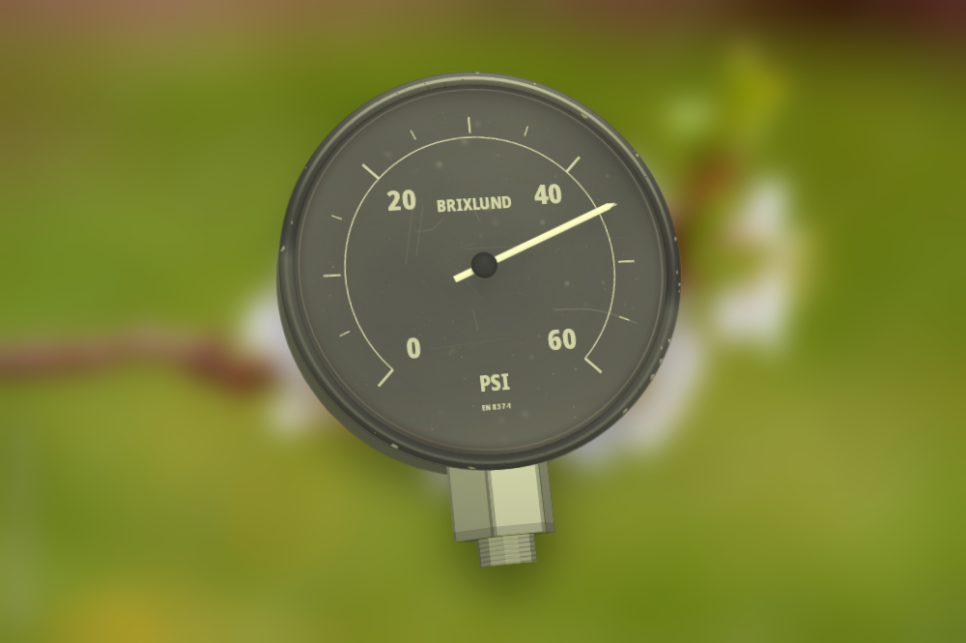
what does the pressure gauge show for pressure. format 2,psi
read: 45,psi
